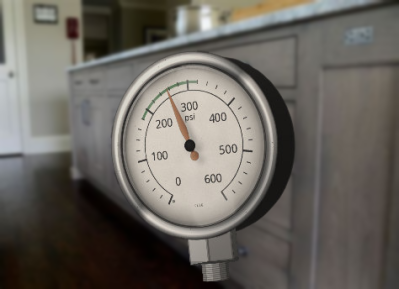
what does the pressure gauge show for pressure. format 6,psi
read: 260,psi
